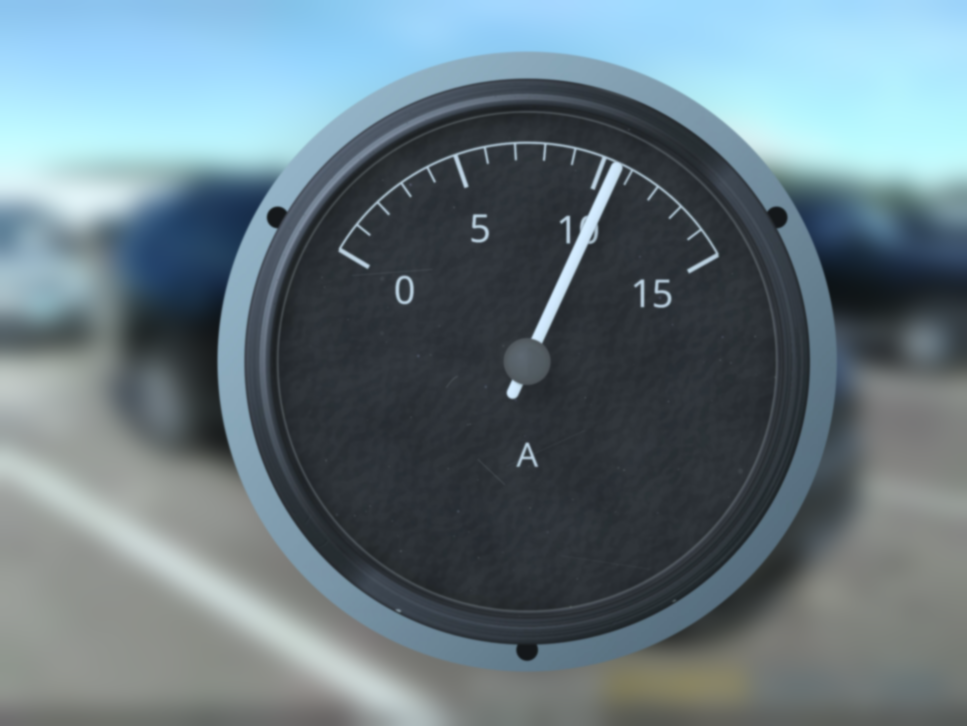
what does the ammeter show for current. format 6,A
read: 10.5,A
